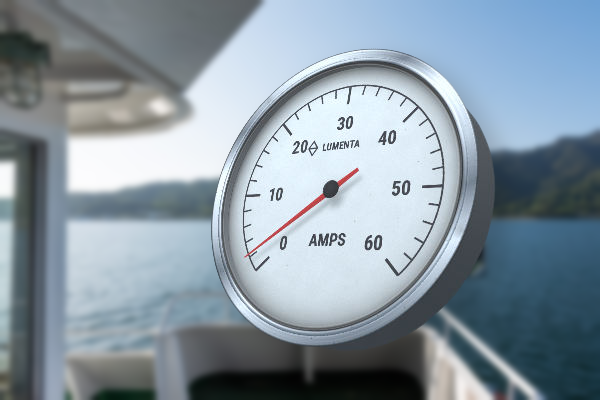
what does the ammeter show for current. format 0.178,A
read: 2,A
